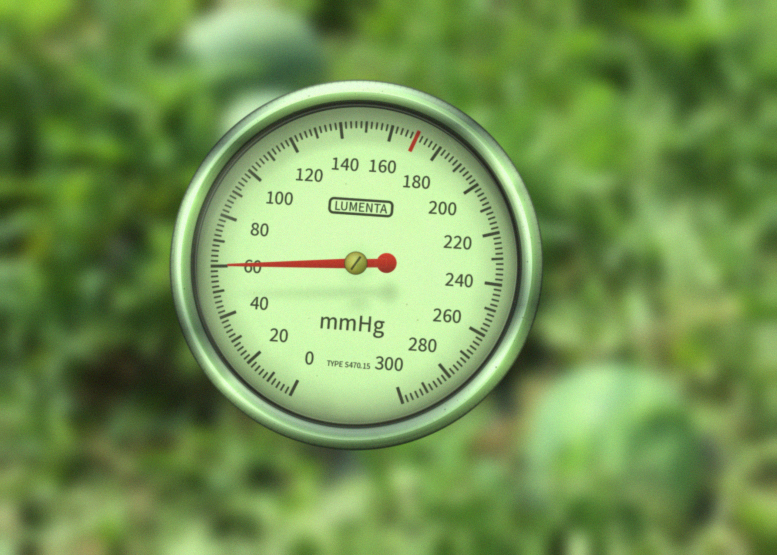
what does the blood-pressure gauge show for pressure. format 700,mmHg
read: 60,mmHg
